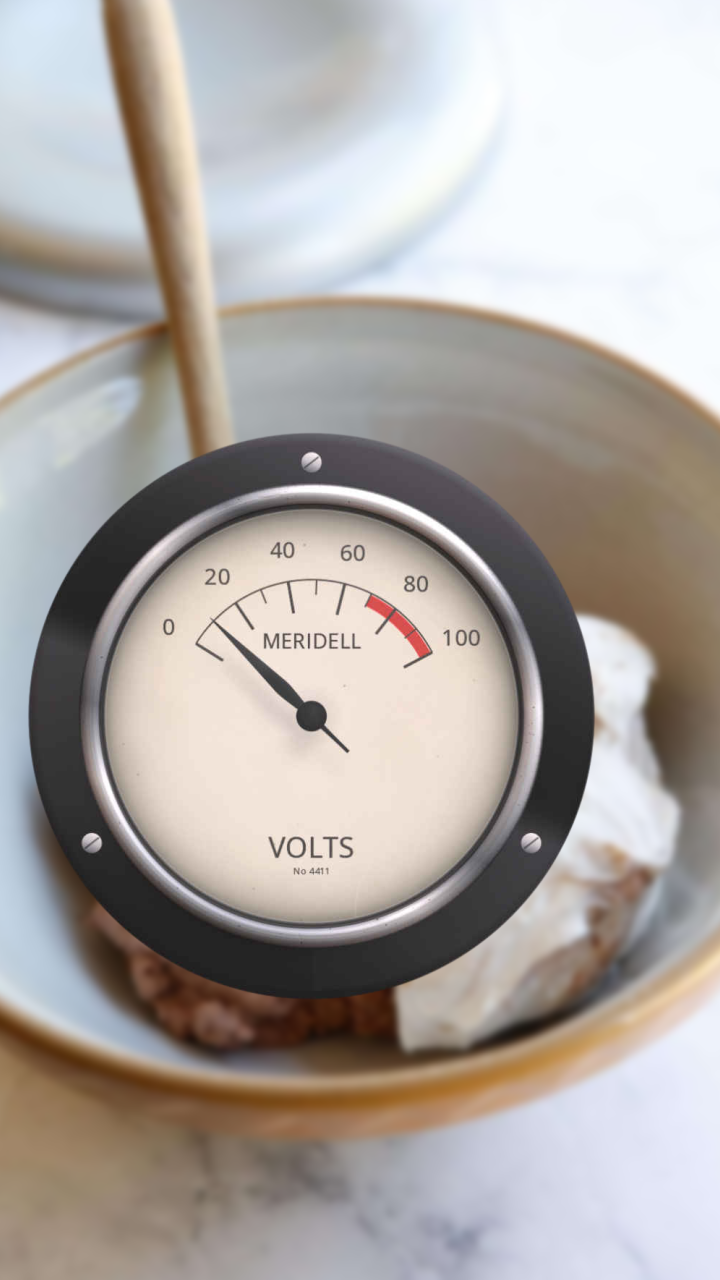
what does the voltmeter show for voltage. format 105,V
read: 10,V
